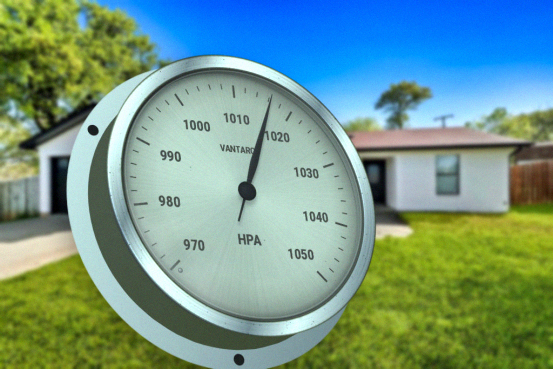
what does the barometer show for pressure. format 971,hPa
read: 1016,hPa
